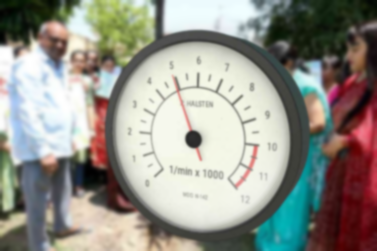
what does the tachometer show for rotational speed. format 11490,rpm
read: 5000,rpm
